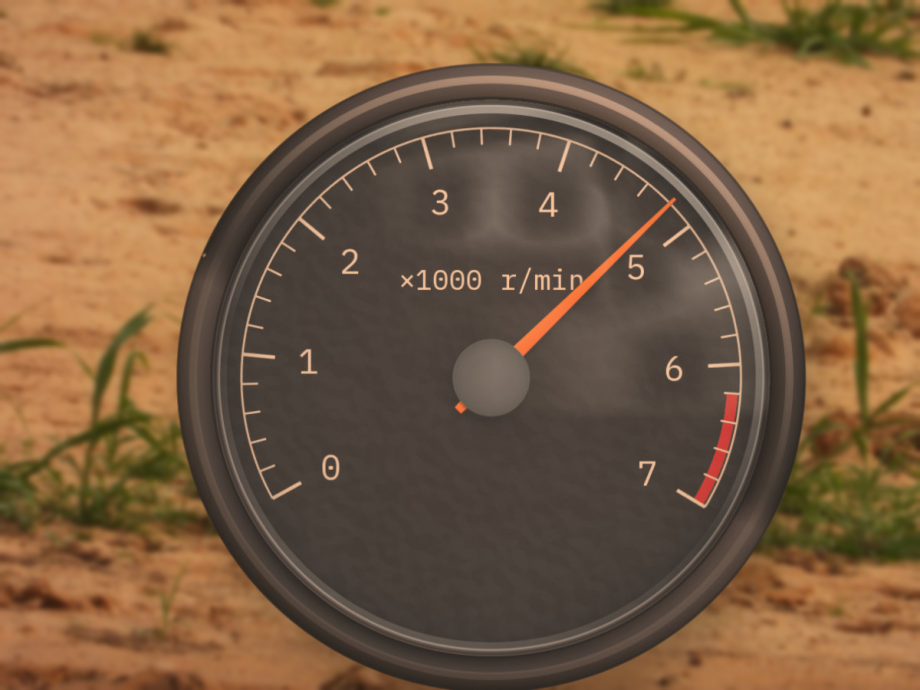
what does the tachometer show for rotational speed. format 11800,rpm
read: 4800,rpm
